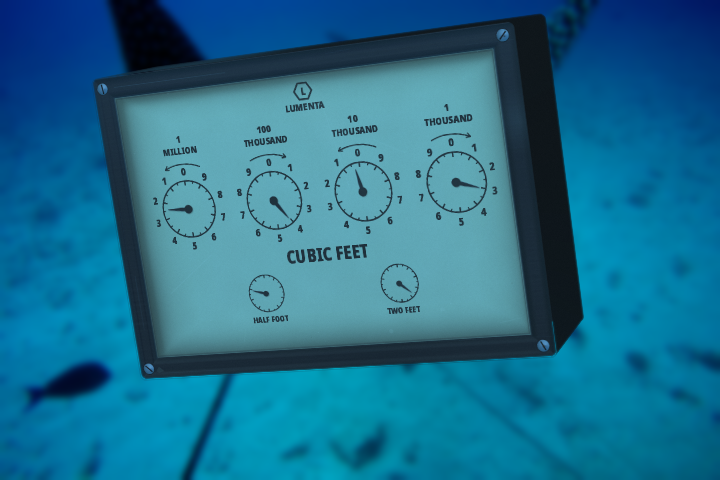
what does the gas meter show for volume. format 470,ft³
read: 240300,ft³
